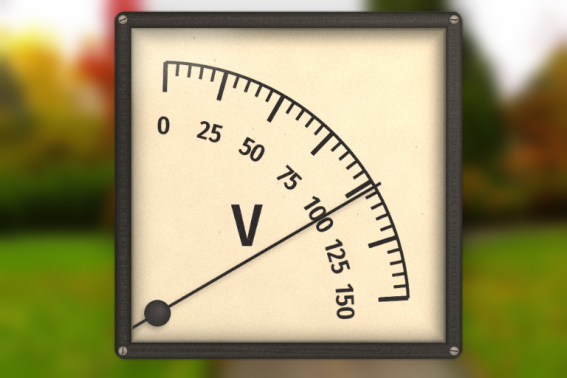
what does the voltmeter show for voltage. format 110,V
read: 102.5,V
